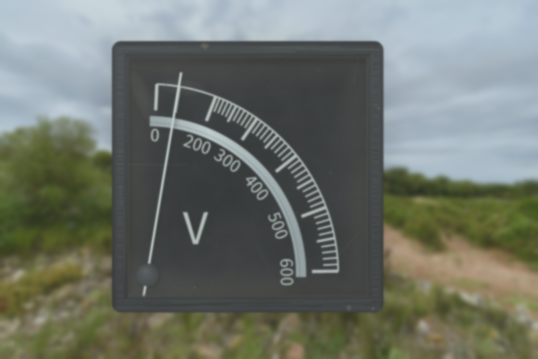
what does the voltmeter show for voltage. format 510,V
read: 100,V
